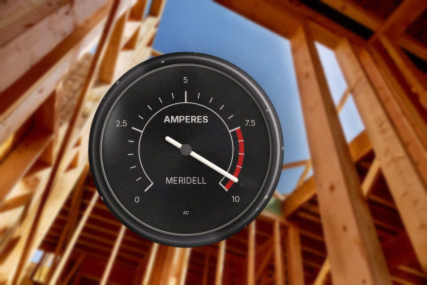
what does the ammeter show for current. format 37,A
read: 9.5,A
